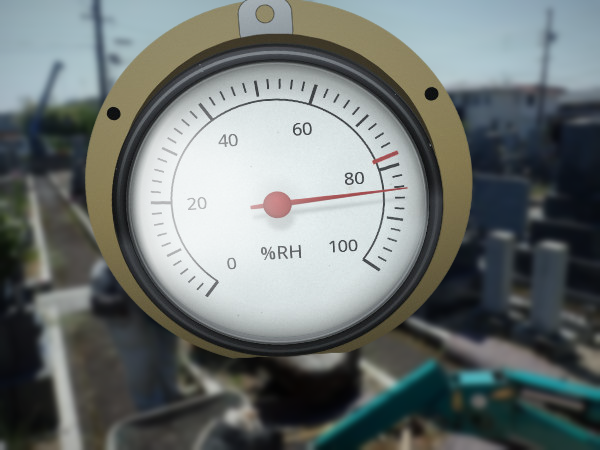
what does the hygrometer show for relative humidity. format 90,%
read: 84,%
